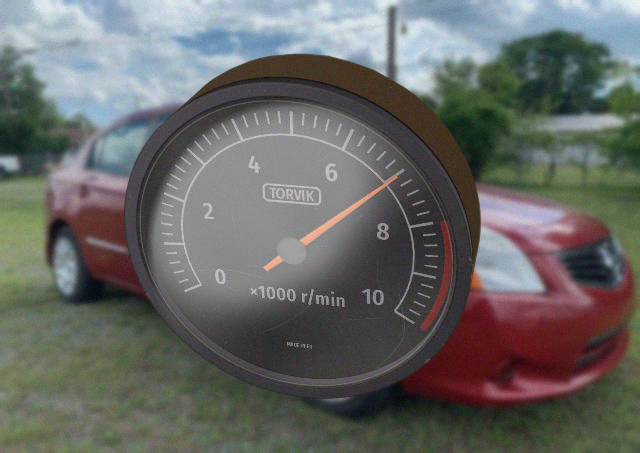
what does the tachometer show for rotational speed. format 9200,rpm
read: 7000,rpm
